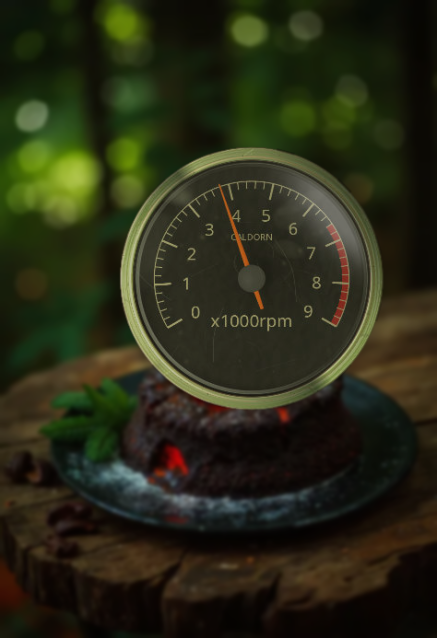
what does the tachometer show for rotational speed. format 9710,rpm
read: 3800,rpm
